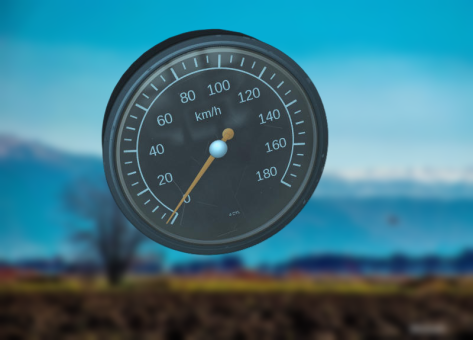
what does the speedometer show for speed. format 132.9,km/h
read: 2.5,km/h
